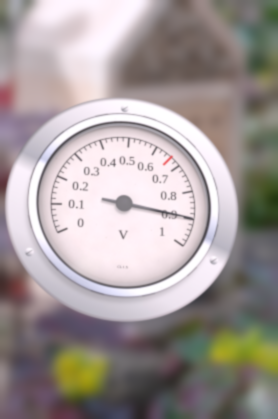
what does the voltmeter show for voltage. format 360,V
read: 0.9,V
